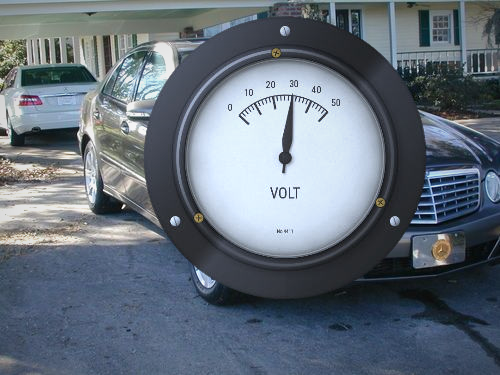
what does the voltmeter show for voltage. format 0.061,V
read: 30,V
